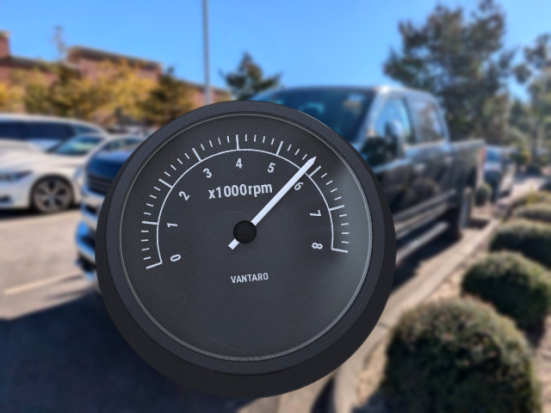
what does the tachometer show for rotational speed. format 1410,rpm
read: 5800,rpm
